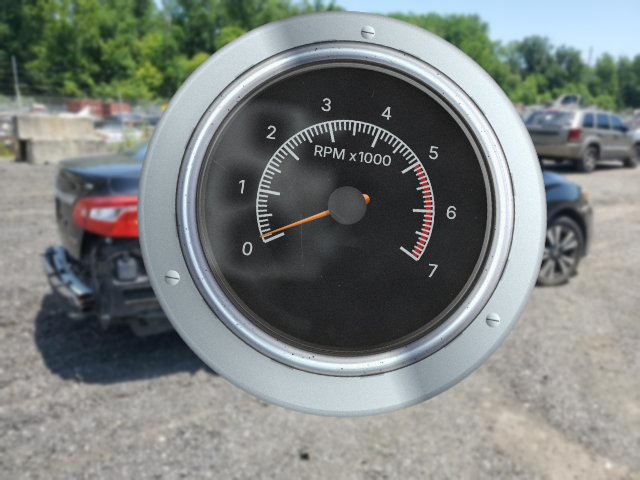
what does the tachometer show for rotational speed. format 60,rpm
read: 100,rpm
